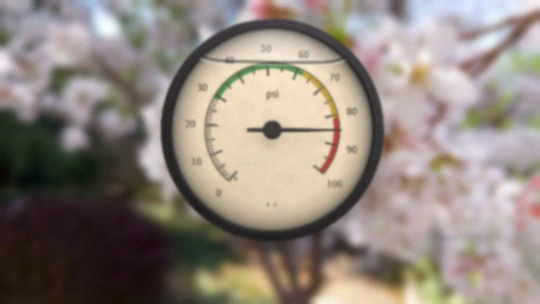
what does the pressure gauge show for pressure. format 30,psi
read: 85,psi
